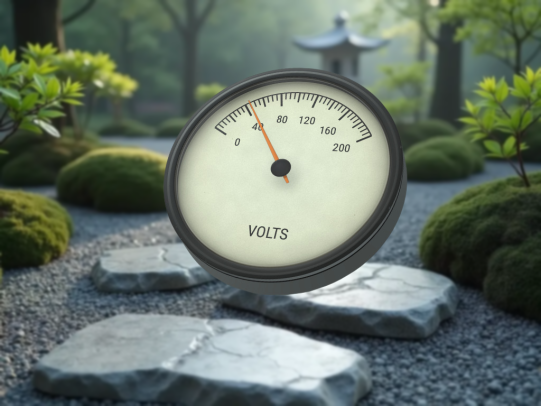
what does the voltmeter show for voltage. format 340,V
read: 45,V
